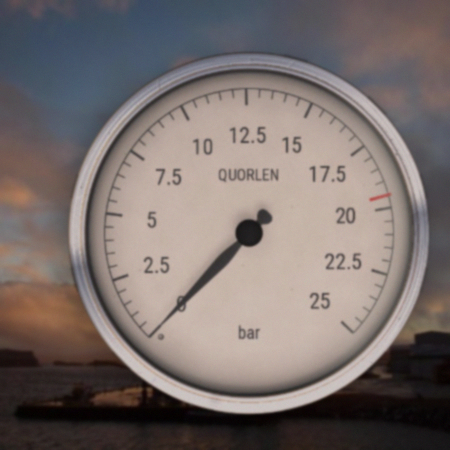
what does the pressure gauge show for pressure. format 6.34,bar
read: 0,bar
